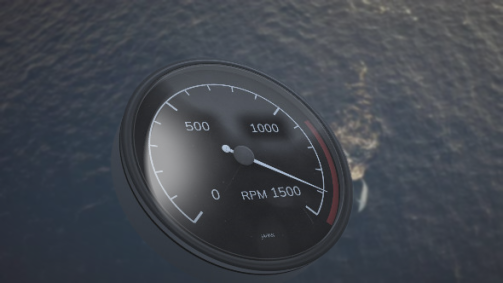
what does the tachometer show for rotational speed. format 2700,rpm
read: 1400,rpm
